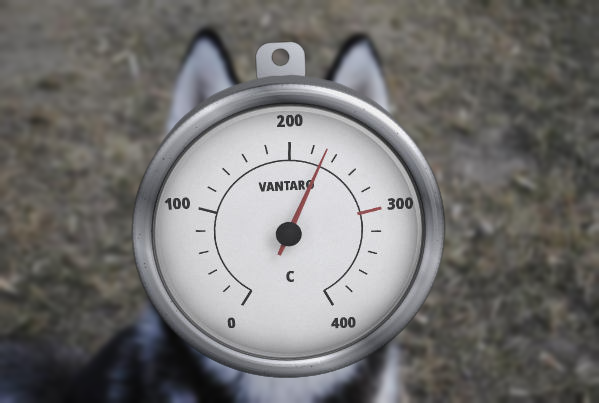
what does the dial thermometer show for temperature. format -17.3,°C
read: 230,°C
